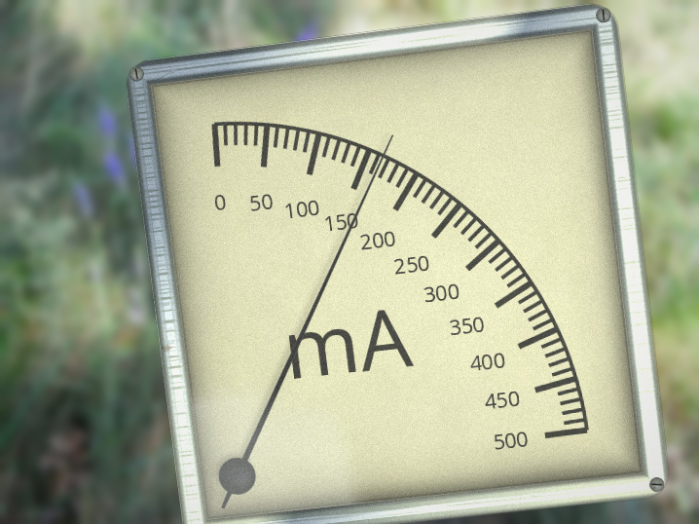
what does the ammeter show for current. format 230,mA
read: 165,mA
